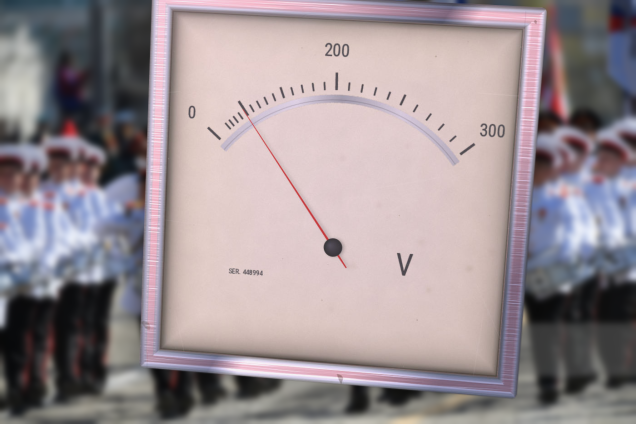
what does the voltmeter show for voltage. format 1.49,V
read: 100,V
